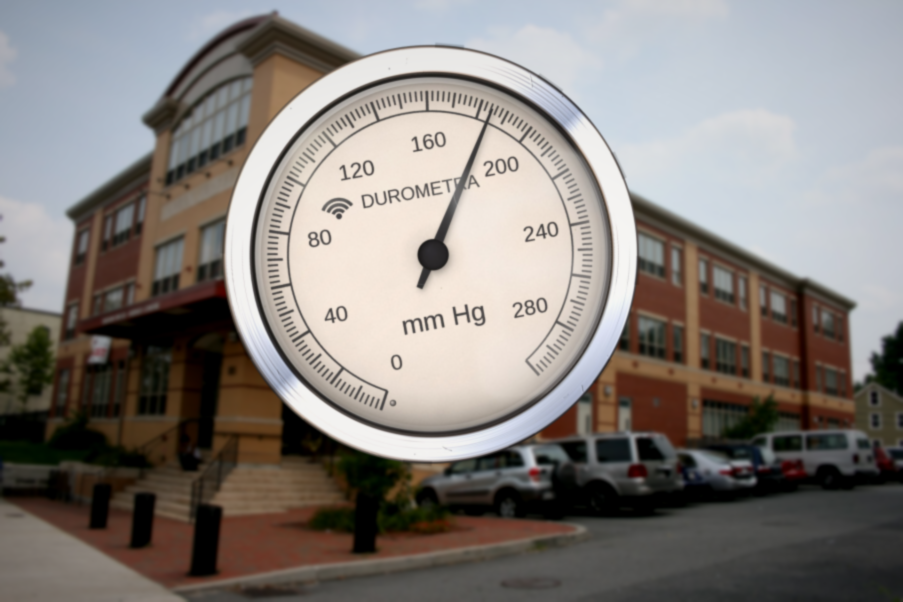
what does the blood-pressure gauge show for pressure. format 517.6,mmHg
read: 184,mmHg
